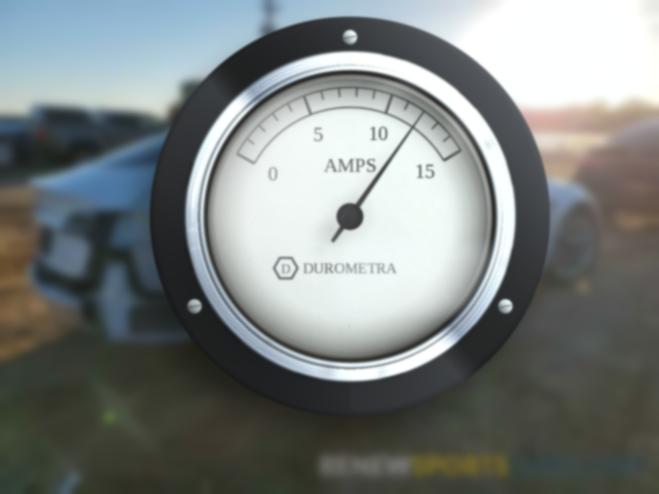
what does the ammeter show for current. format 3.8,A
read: 12,A
